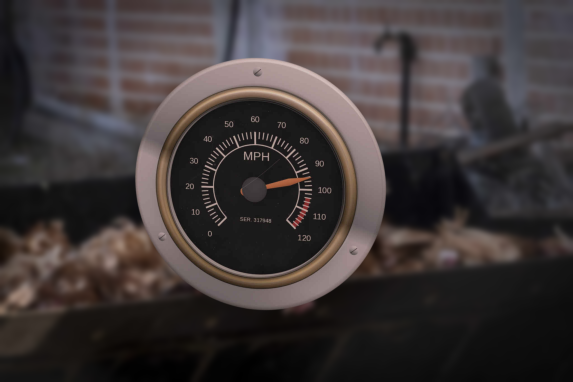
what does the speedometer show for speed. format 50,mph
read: 94,mph
